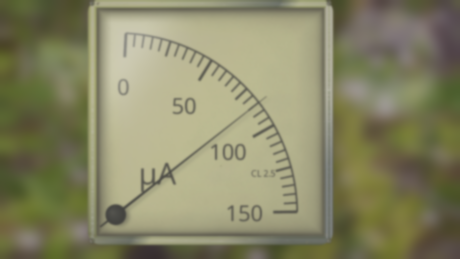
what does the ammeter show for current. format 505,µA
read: 85,µA
